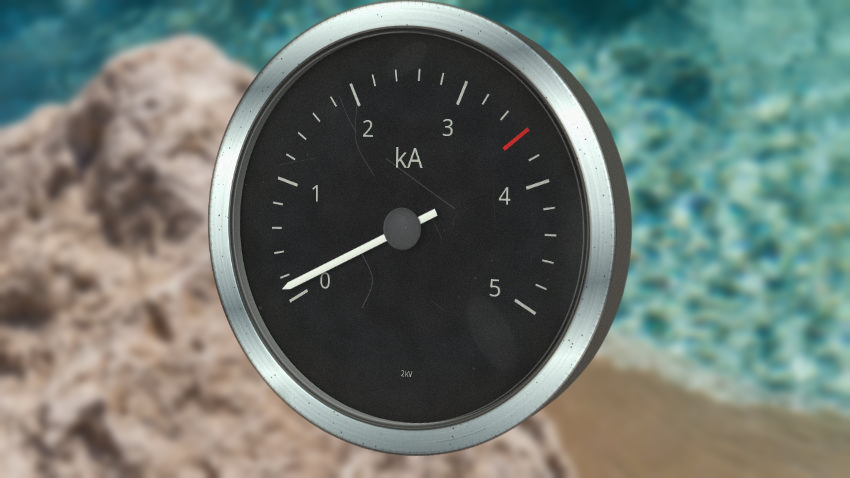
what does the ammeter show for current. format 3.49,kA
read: 0.1,kA
